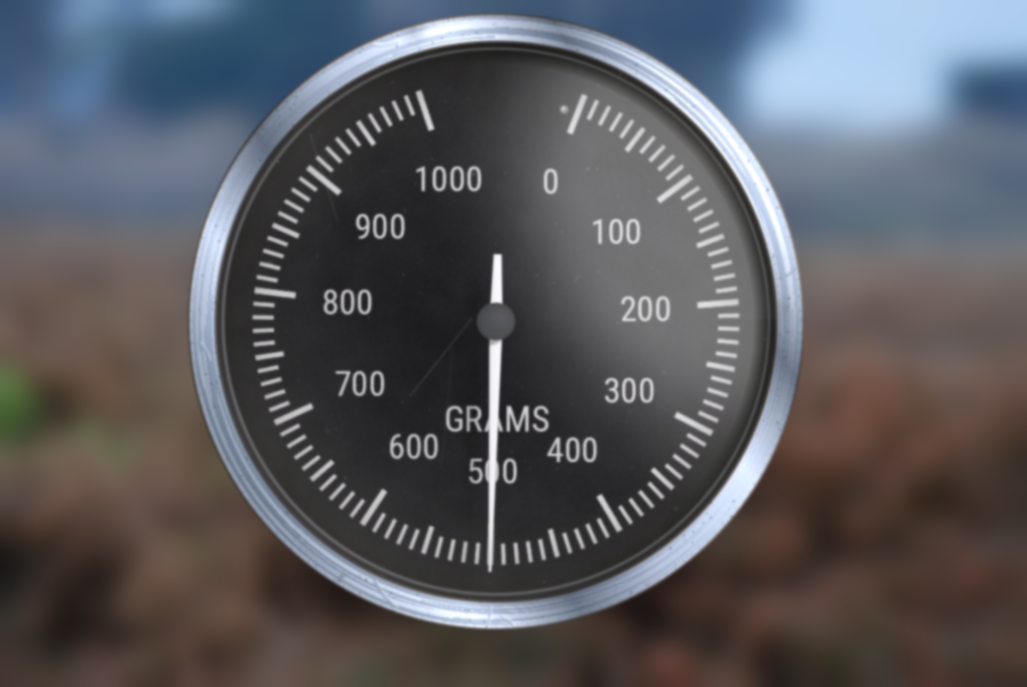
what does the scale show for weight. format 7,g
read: 500,g
